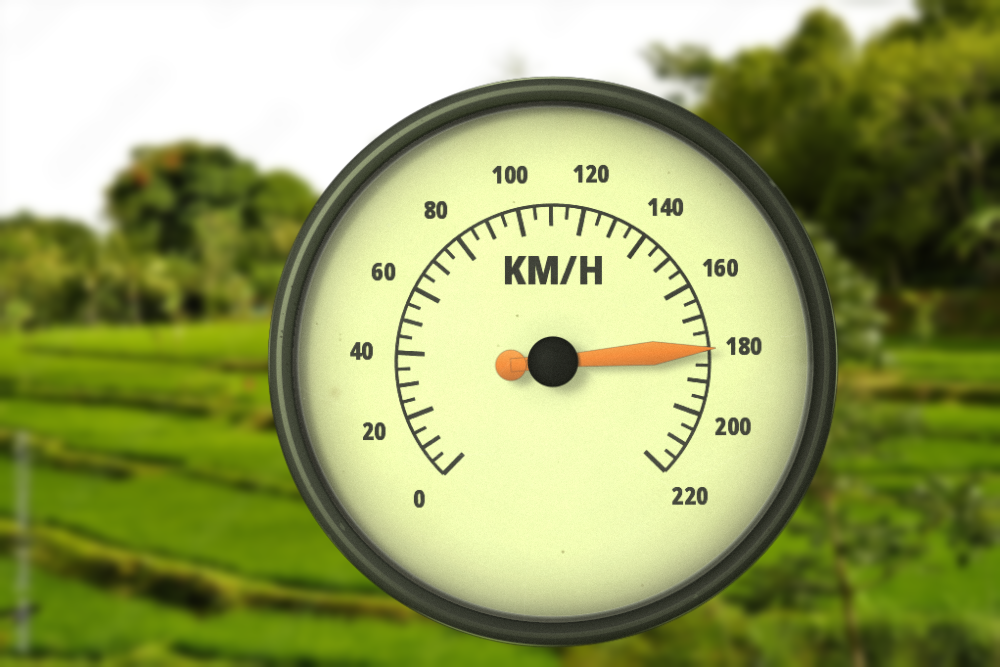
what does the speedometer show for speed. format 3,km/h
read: 180,km/h
